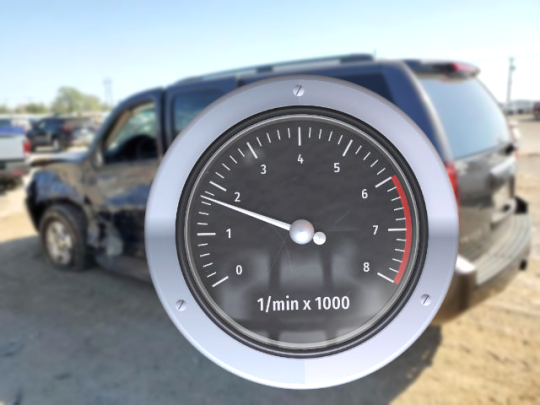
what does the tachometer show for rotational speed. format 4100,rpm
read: 1700,rpm
